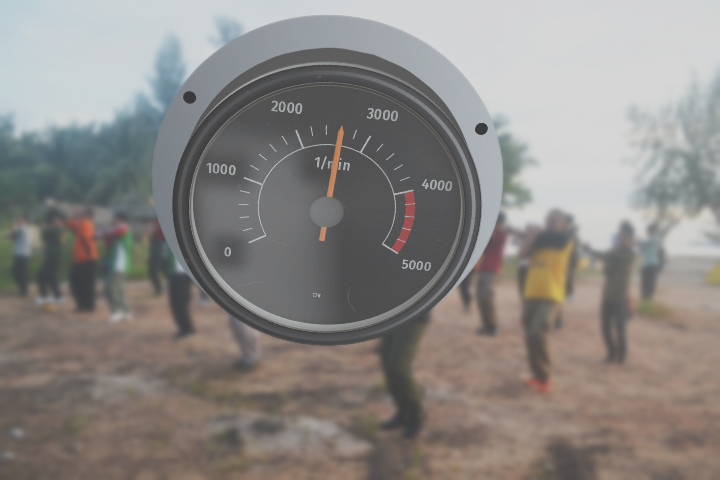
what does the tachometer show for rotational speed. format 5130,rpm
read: 2600,rpm
